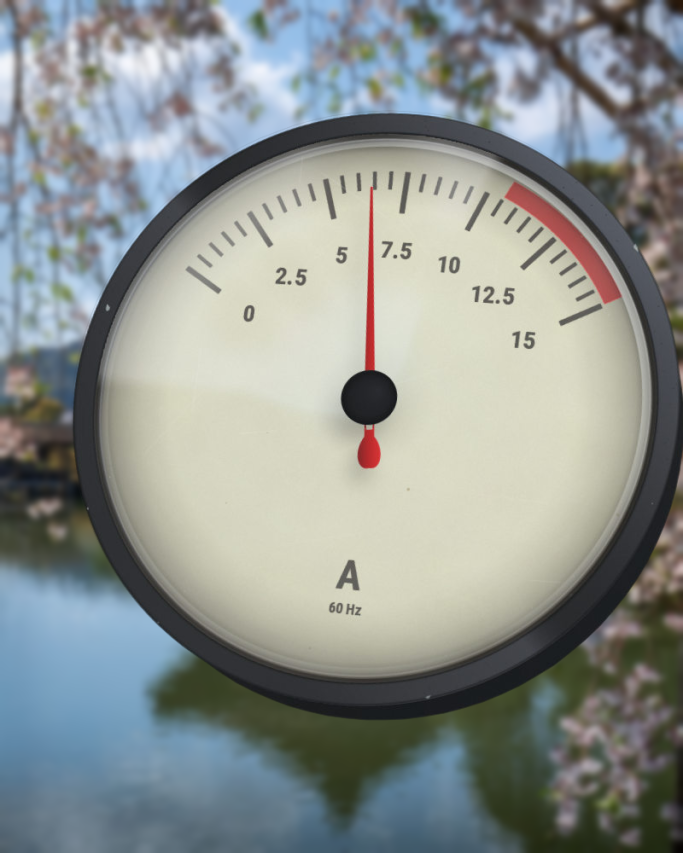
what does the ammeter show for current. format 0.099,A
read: 6.5,A
